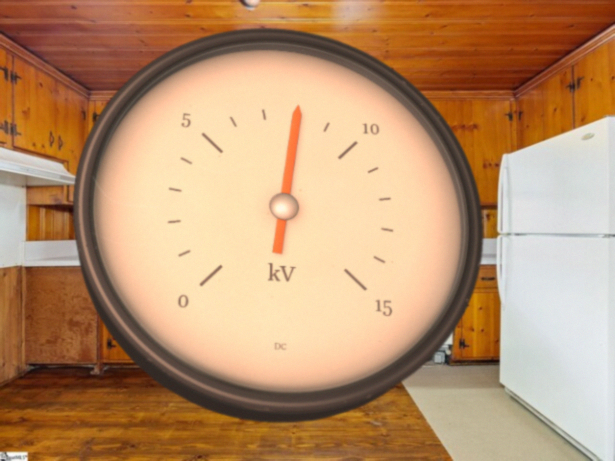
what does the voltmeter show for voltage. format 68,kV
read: 8,kV
